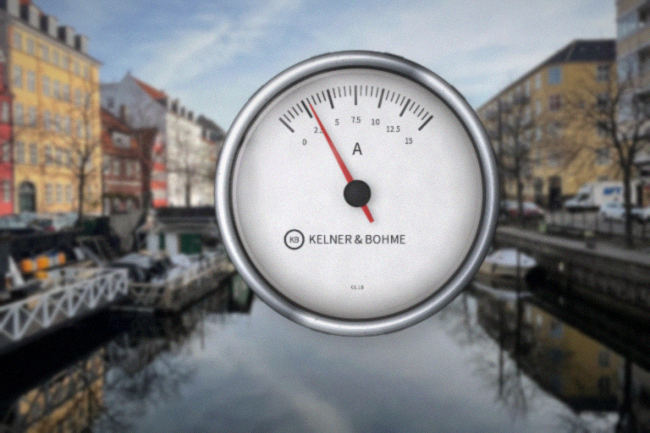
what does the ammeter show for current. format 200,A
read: 3,A
